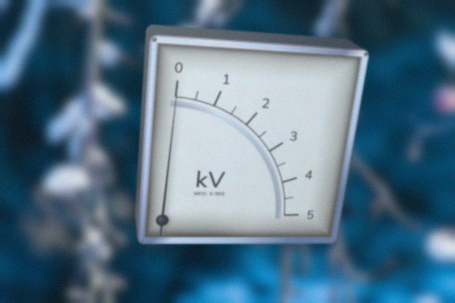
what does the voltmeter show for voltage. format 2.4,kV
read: 0,kV
